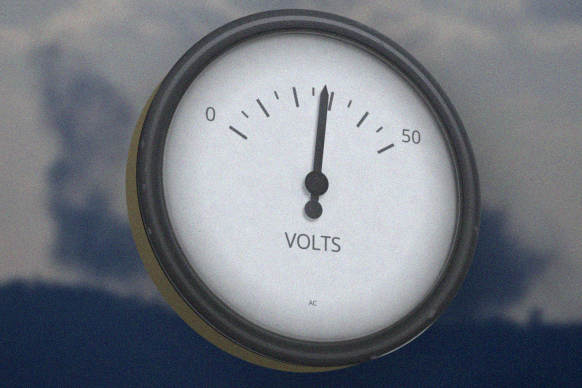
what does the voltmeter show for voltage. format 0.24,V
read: 27.5,V
